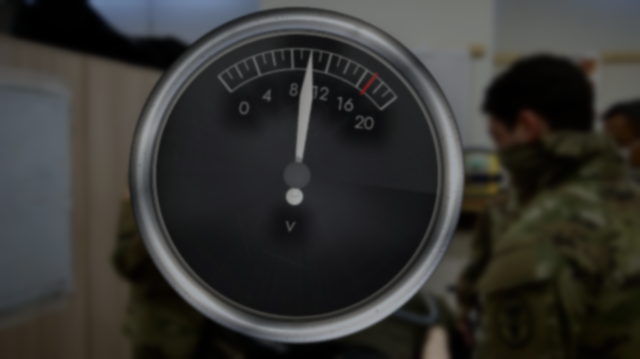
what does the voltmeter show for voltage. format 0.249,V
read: 10,V
